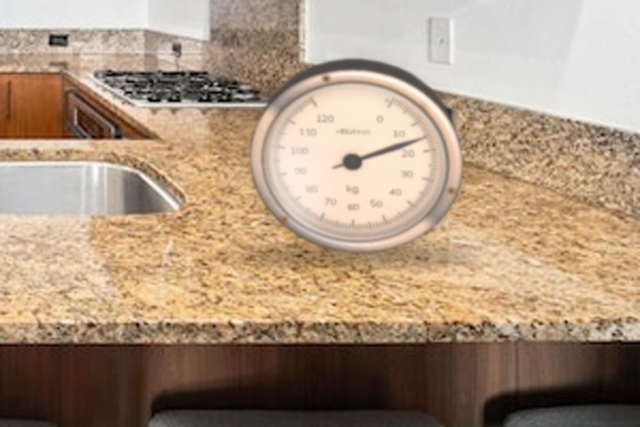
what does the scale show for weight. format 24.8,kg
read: 15,kg
